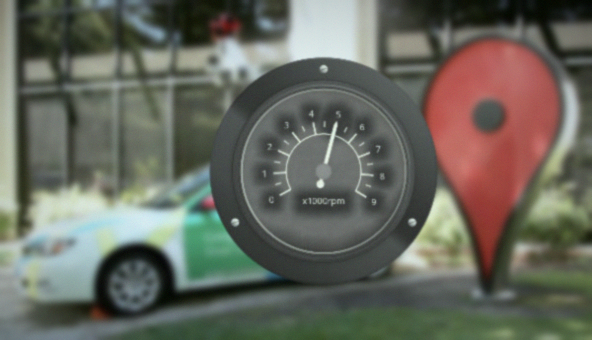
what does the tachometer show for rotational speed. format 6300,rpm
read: 5000,rpm
